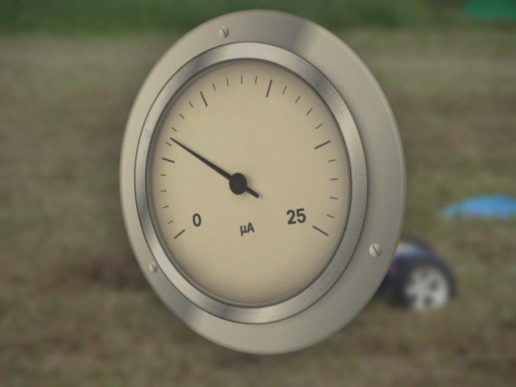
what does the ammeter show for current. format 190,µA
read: 6.5,µA
